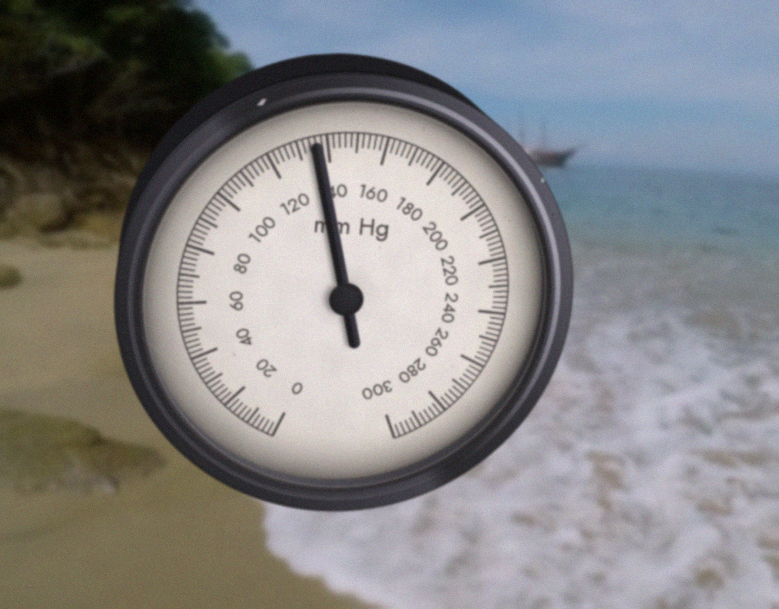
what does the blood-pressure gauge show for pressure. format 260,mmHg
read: 136,mmHg
